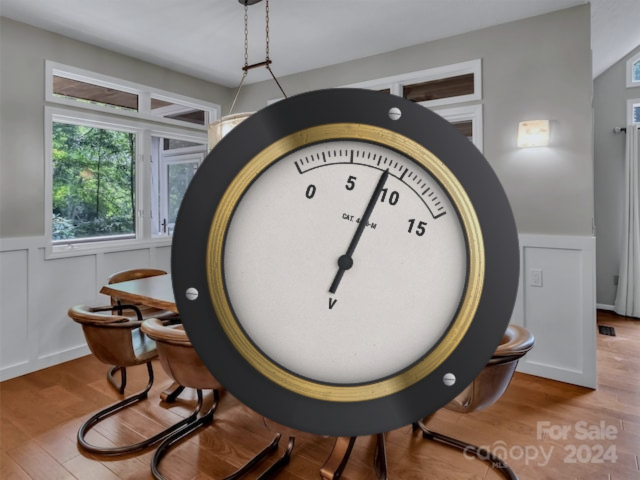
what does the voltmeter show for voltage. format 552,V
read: 8.5,V
